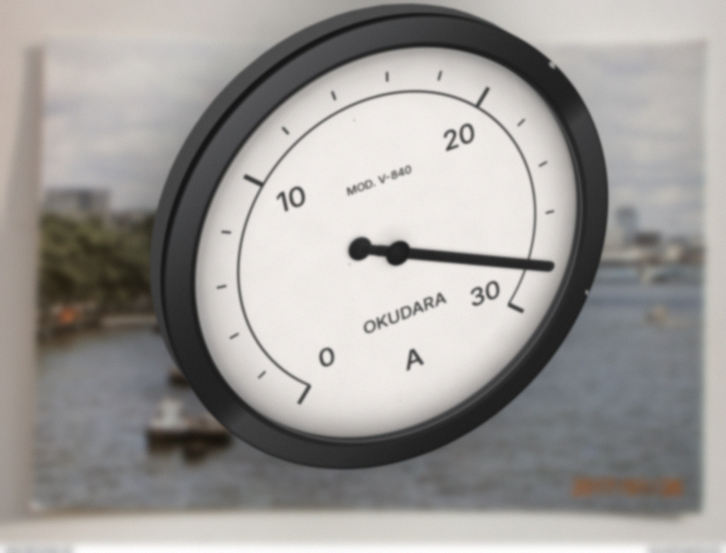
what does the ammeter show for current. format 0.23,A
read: 28,A
